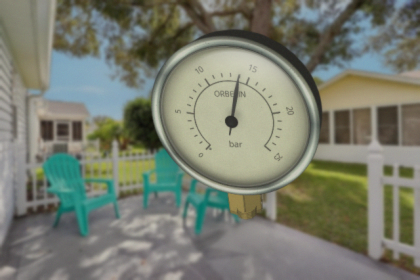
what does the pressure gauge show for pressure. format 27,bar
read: 14,bar
